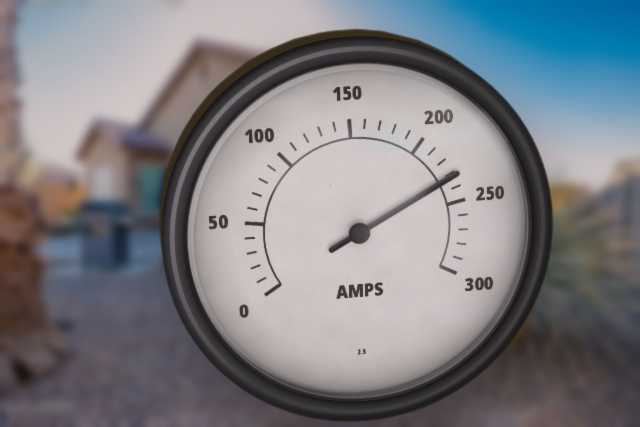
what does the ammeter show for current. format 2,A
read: 230,A
